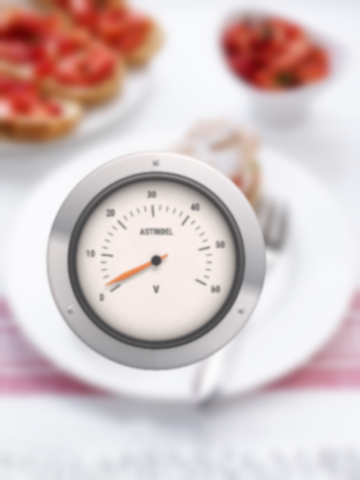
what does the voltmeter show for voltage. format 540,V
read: 2,V
